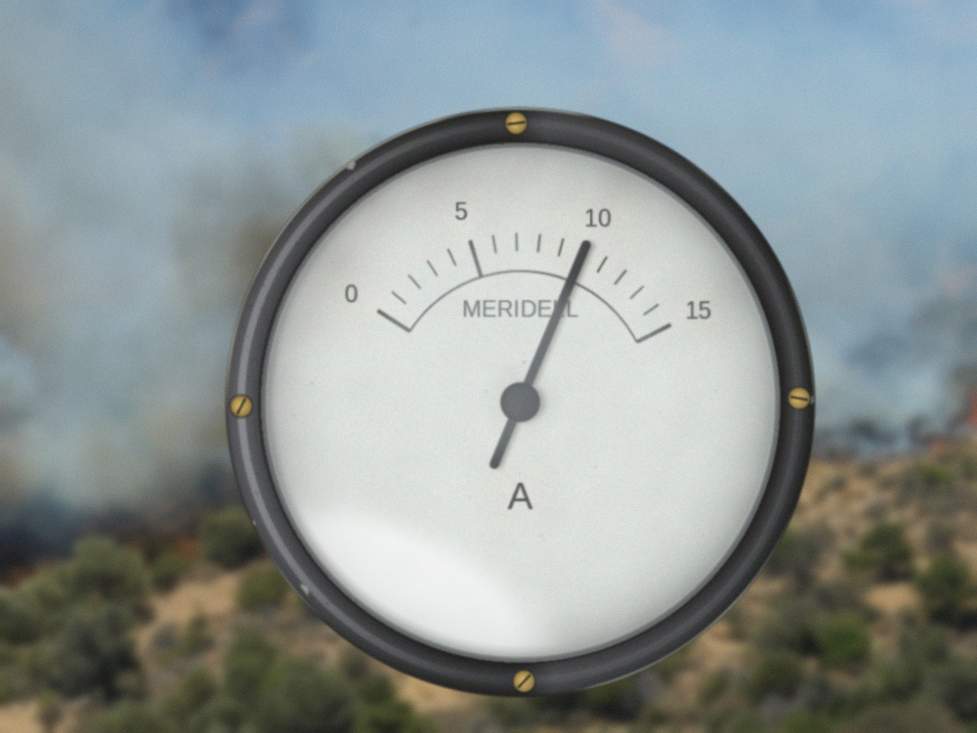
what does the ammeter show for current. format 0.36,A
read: 10,A
